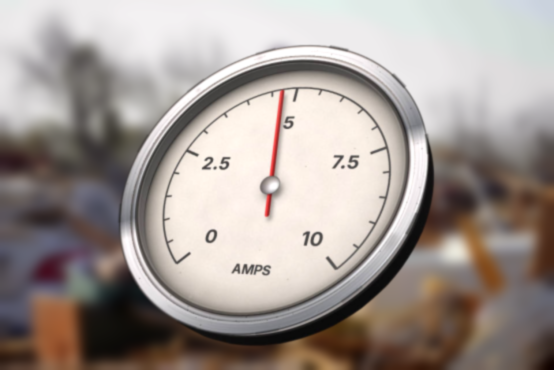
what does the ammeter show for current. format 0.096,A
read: 4.75,A
